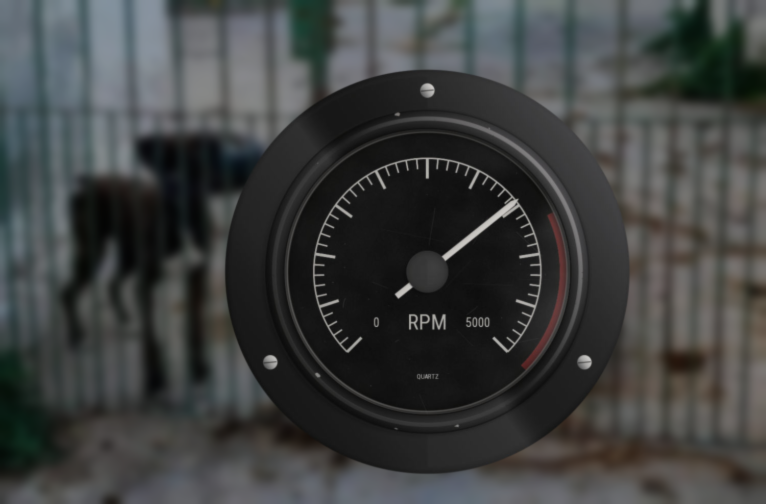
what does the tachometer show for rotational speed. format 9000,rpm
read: 3450,rpm
